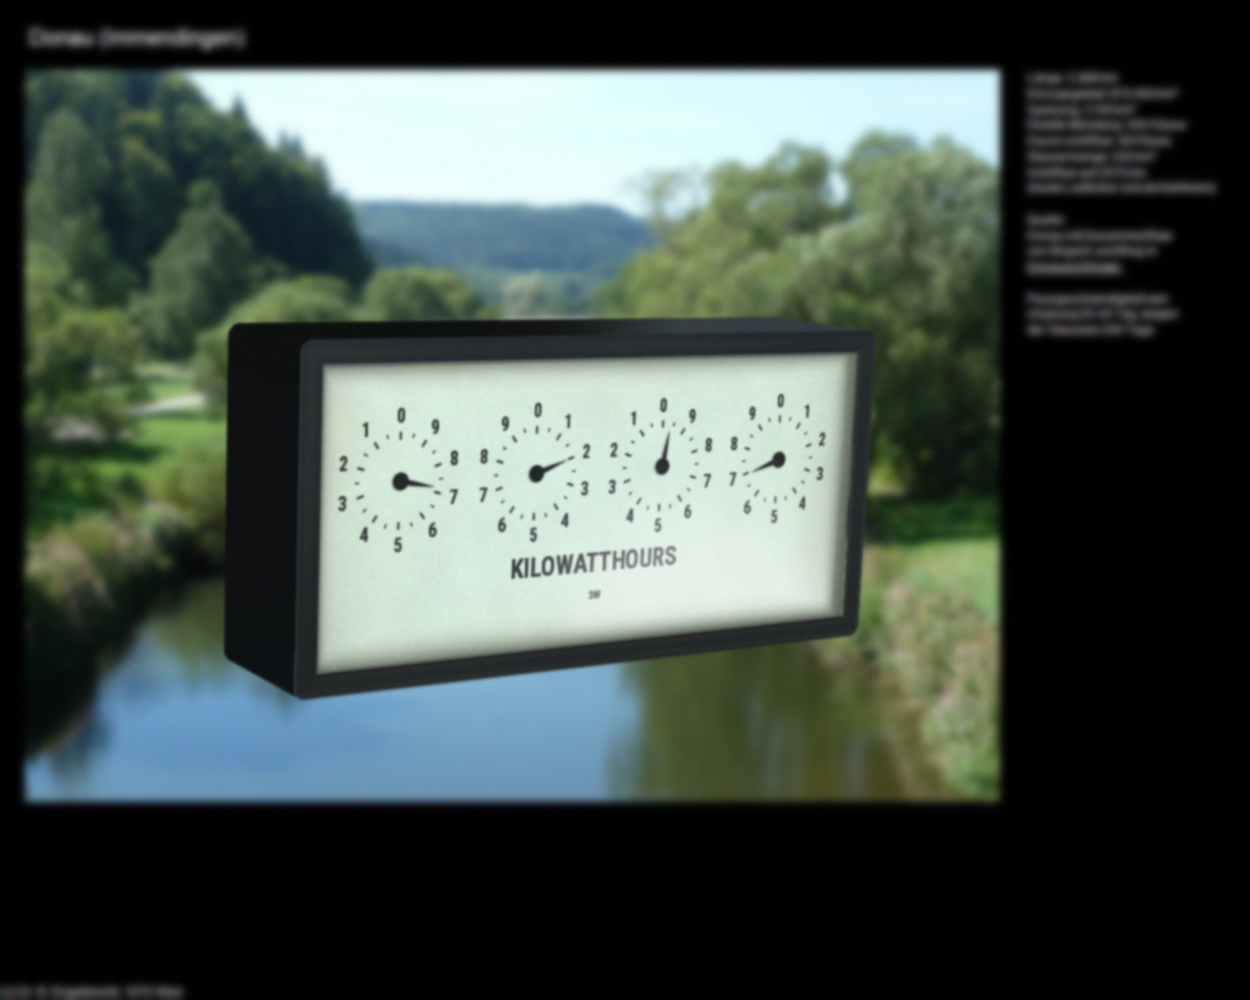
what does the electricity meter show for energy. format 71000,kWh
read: 7197,kWh
